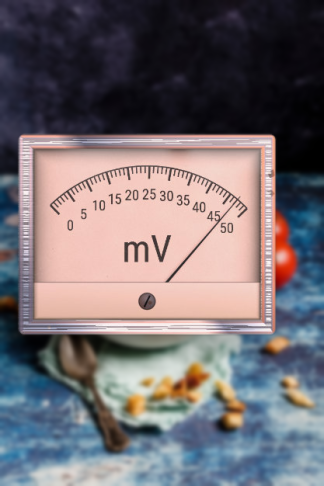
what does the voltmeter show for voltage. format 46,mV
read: 47,mV
